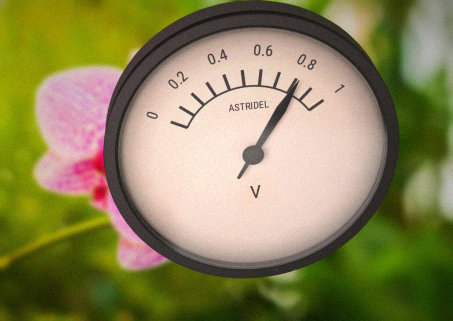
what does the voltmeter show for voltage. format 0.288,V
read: 0.8,V
